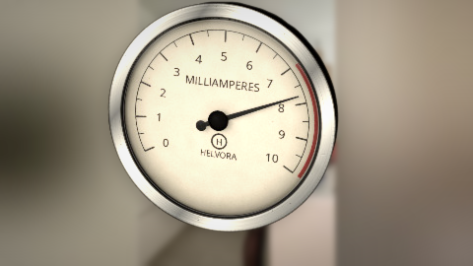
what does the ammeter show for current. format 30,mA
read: 7.75,mA
